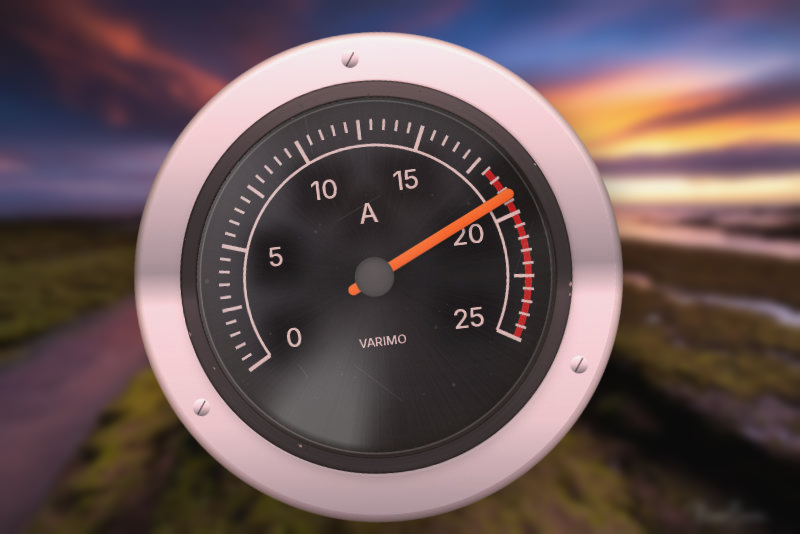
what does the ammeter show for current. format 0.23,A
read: 19.25,A
